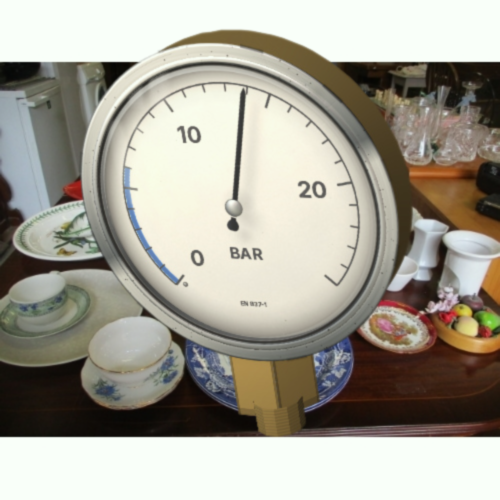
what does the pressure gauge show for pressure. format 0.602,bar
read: 14,bar
